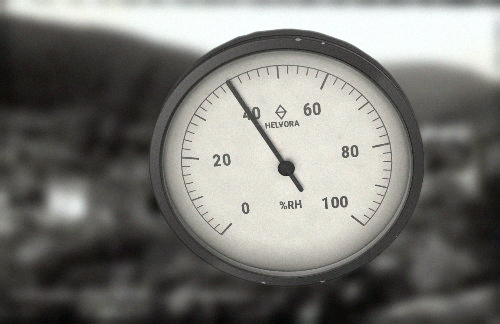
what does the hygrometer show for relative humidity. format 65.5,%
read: 40,%
